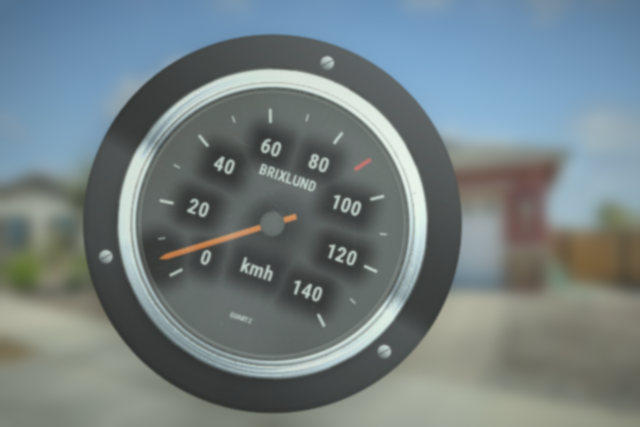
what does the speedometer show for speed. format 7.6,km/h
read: 5,km/h
